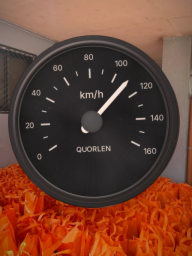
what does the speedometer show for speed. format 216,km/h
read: 110,km/h
